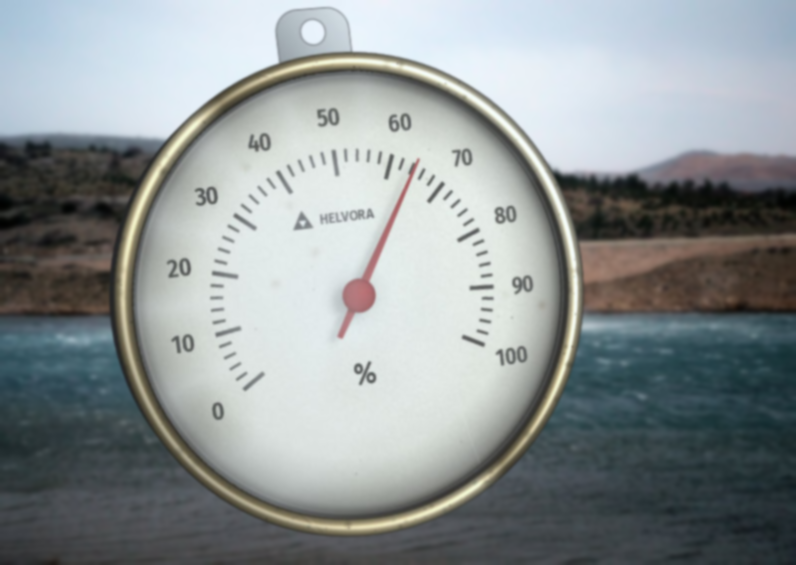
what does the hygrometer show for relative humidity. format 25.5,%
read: 64,%
